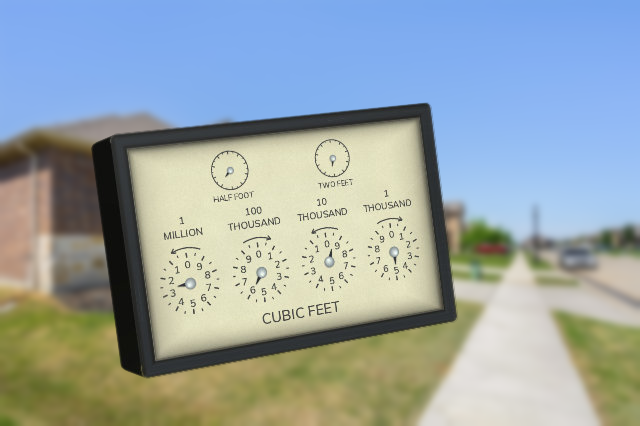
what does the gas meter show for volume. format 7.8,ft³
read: 259500,ft³
